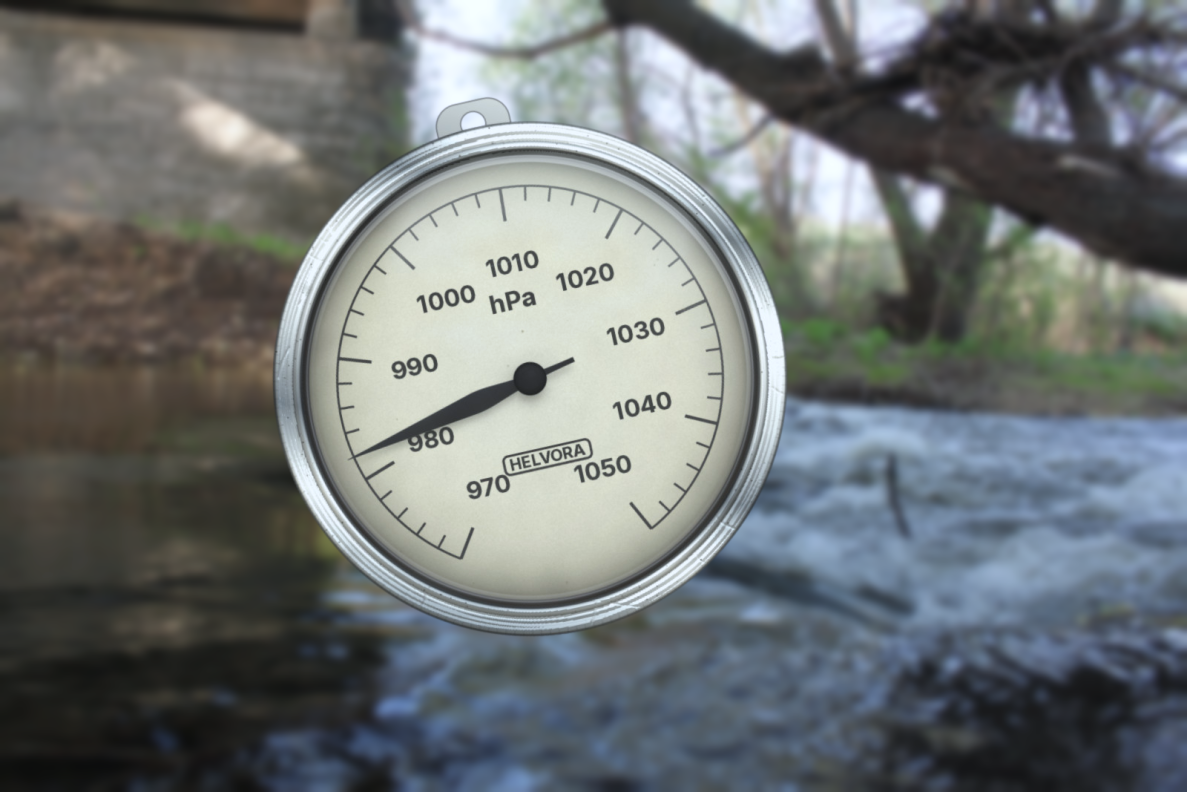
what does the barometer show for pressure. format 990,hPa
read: 982,hPa
